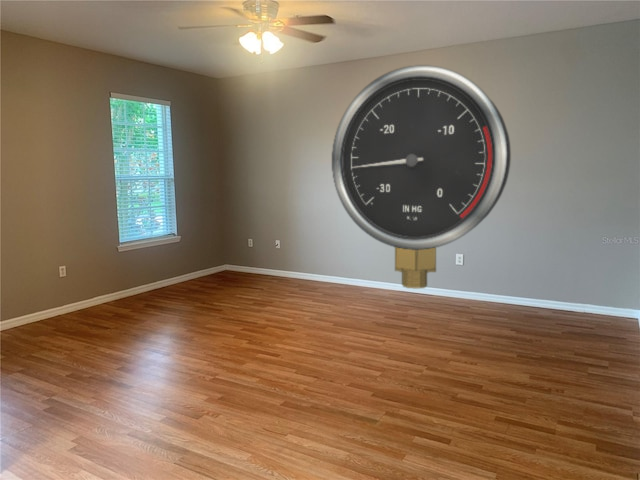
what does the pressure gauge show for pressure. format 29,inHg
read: -26,inHg
